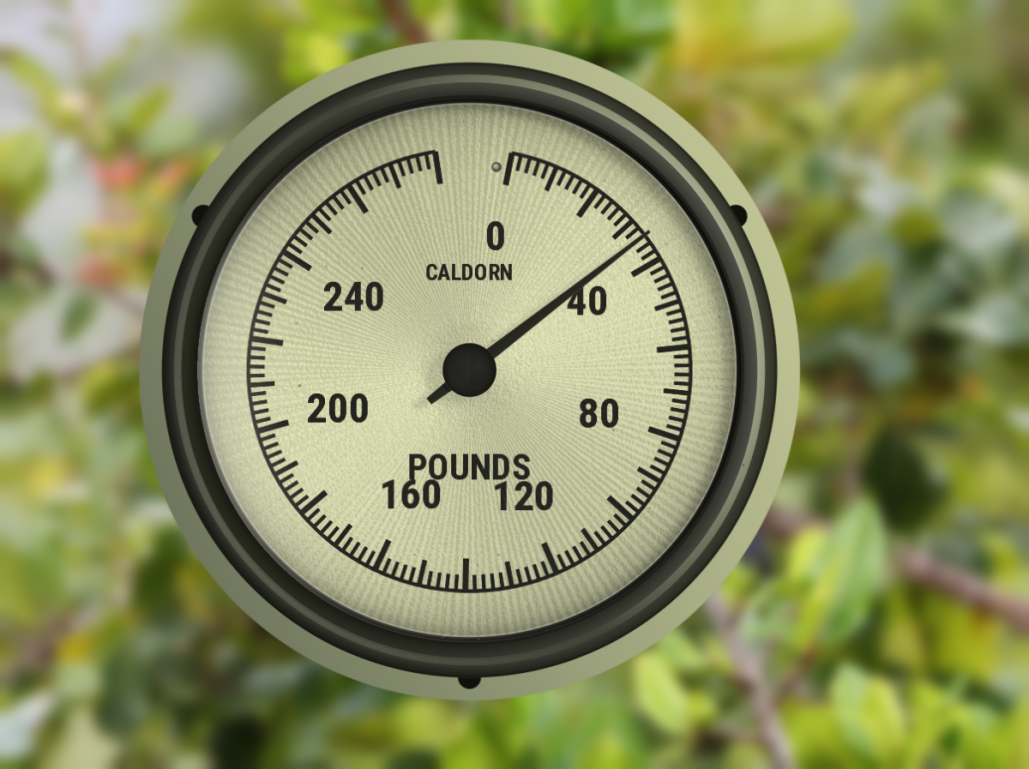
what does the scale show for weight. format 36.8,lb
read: 34,lb
